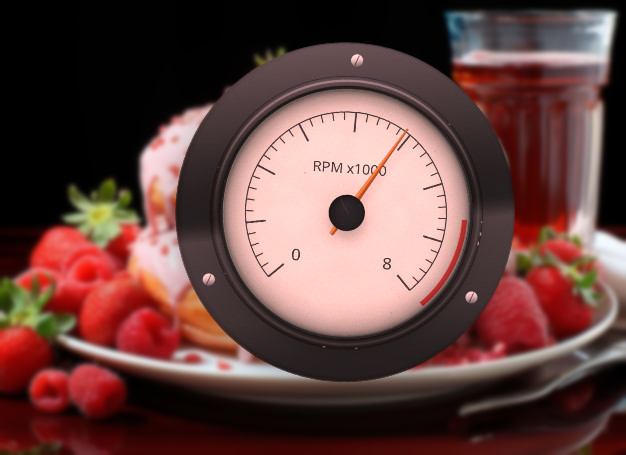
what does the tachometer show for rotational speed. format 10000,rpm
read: 4900,rpm
